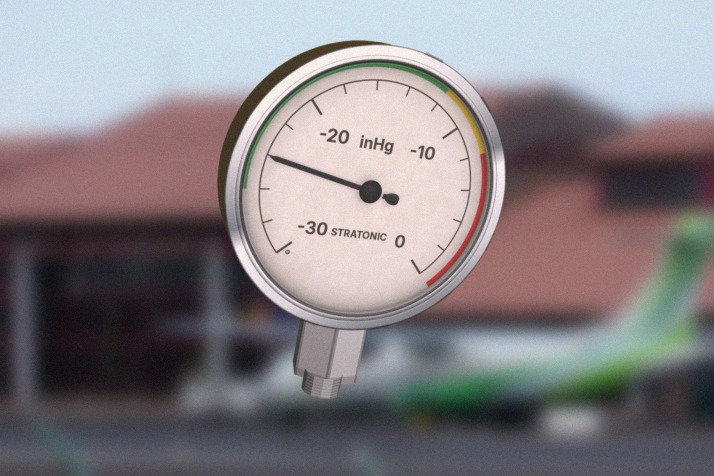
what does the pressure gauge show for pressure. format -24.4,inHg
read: -24,inHg
